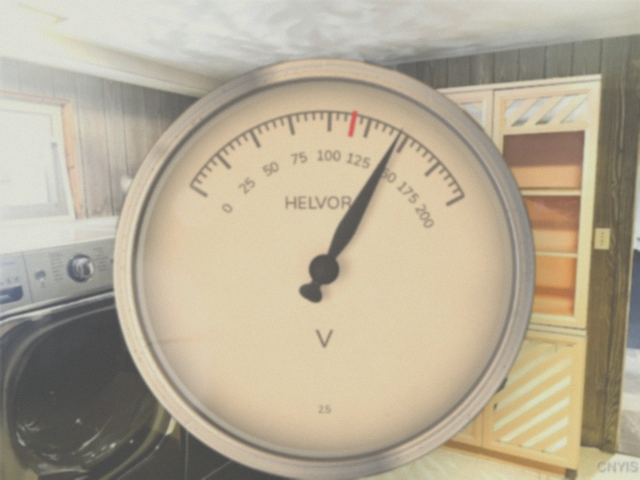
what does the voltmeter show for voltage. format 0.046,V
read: 145,V
